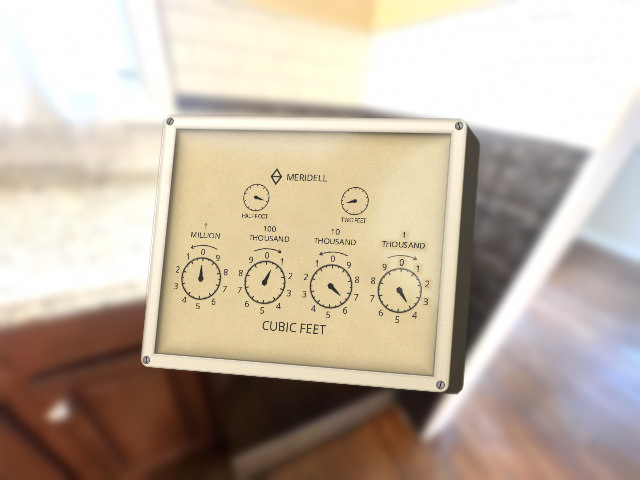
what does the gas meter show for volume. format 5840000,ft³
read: 6400,ft³
